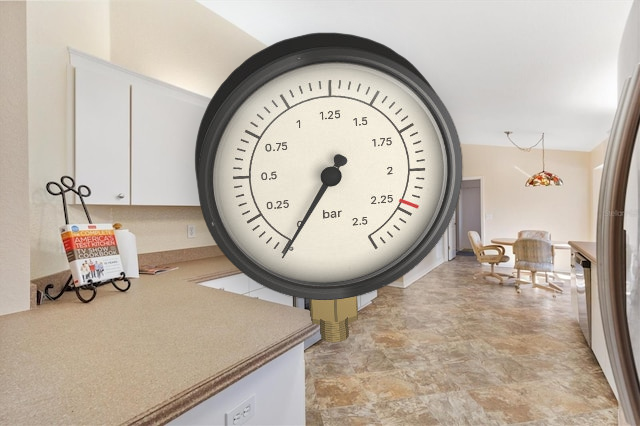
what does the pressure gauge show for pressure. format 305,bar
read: 0,bar
